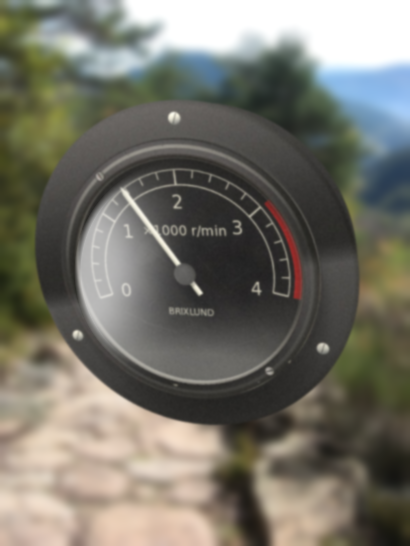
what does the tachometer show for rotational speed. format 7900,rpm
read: 1400,rpm
